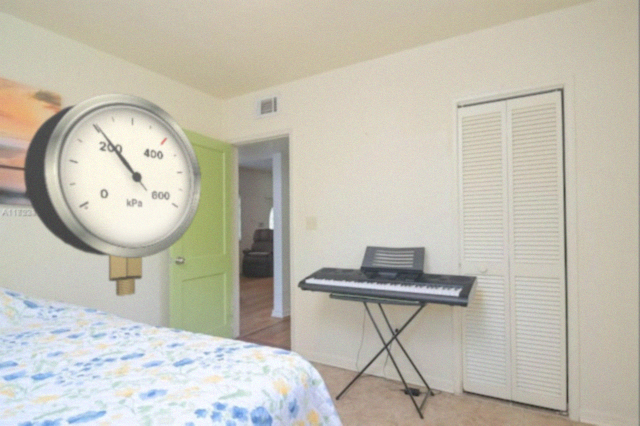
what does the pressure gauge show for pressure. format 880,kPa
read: 200,kPa
